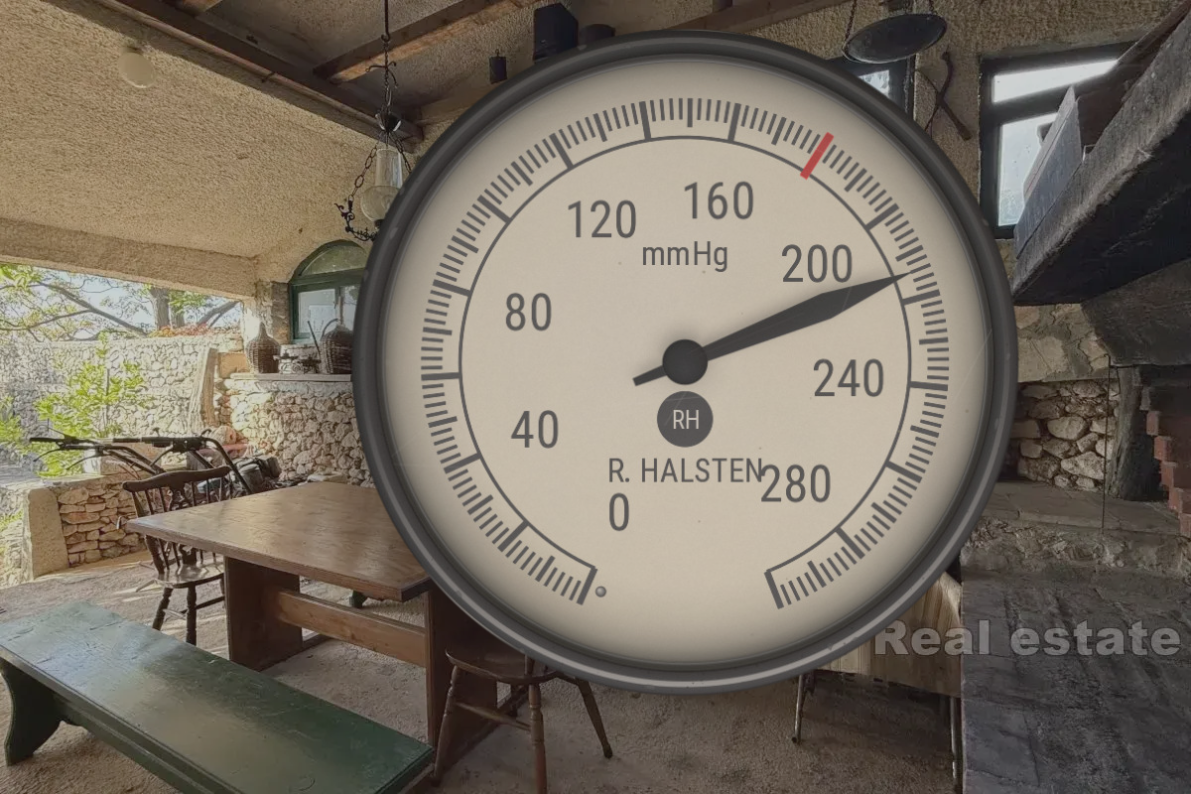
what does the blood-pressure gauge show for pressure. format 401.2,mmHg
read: 214,mmHg
